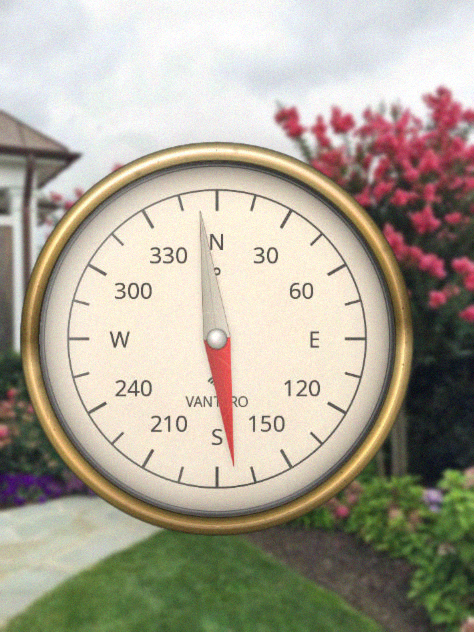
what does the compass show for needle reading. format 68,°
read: 172.5,°
